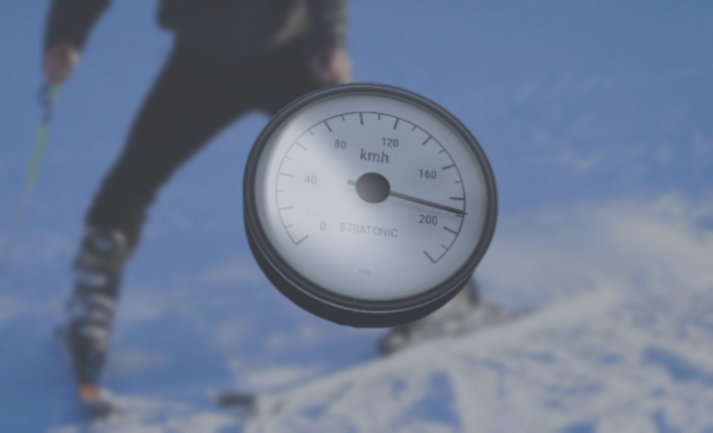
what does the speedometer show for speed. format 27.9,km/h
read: 190,km/h
